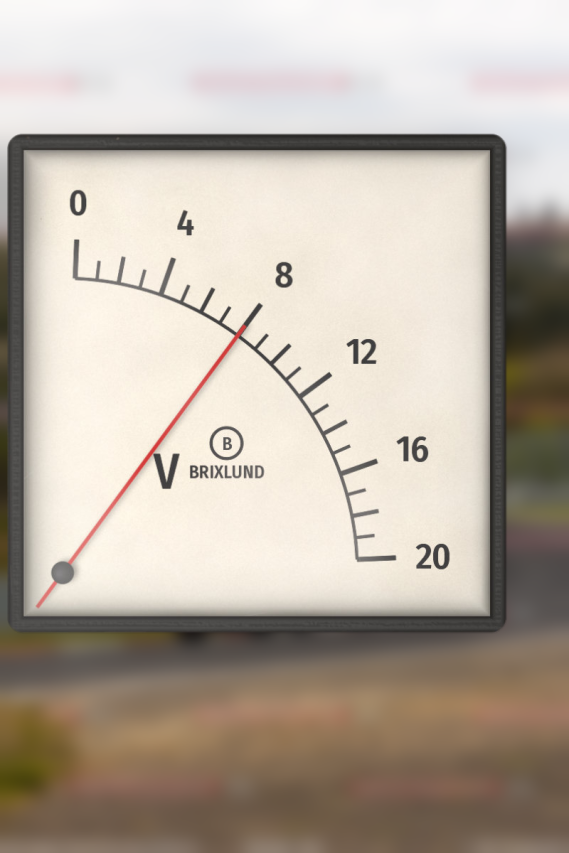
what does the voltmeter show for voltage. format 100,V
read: 8,V
